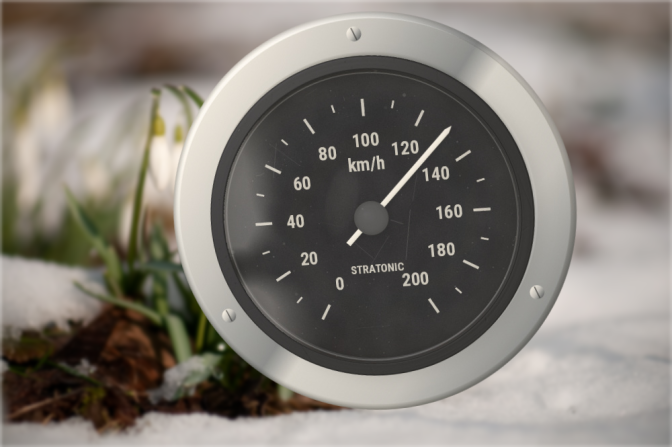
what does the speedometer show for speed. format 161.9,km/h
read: 130,km/h
